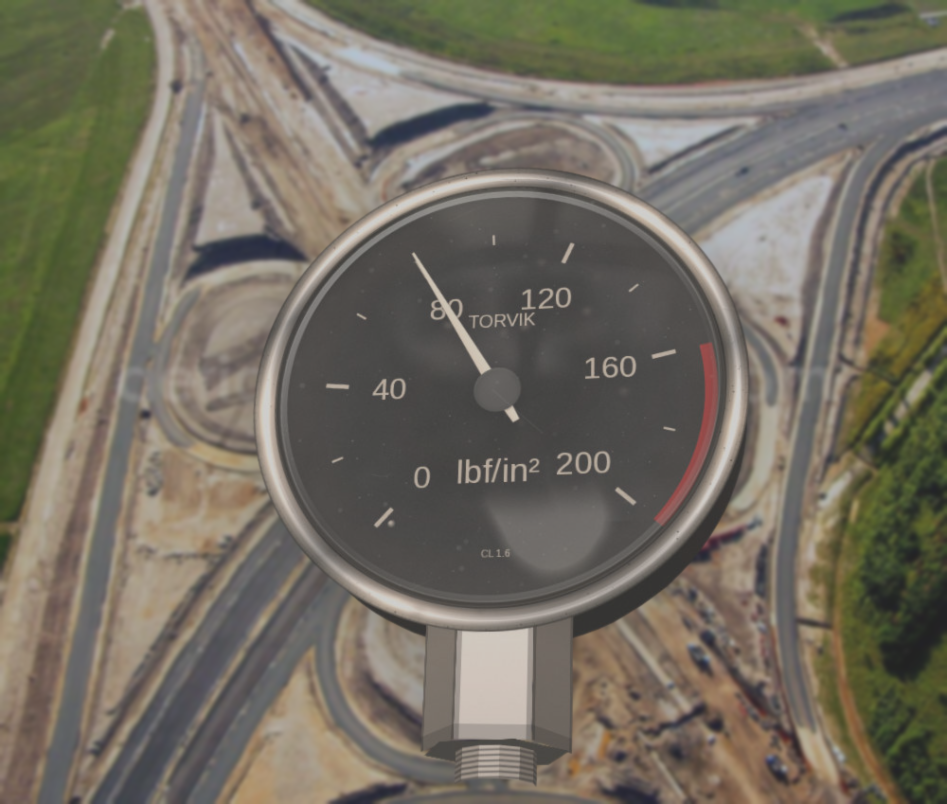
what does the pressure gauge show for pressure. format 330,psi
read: 80,psi
